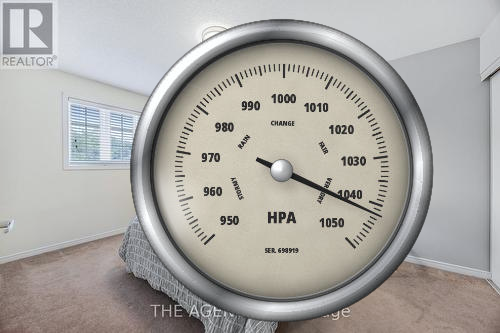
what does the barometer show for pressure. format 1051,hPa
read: 1042,hPa
